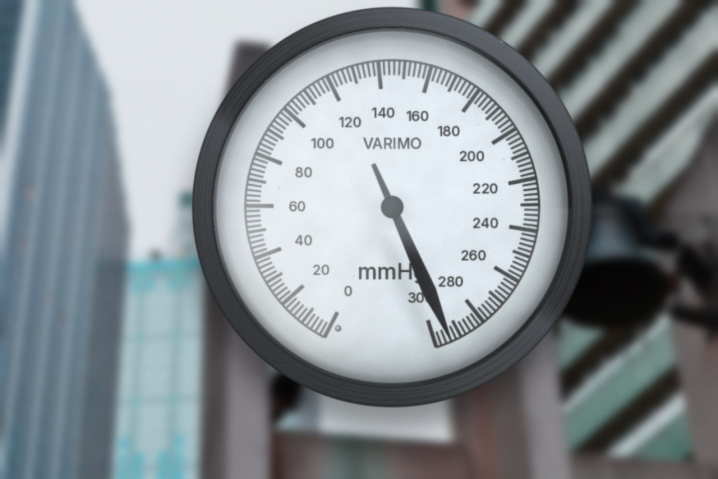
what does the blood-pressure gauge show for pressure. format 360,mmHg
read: 294,mmHg
